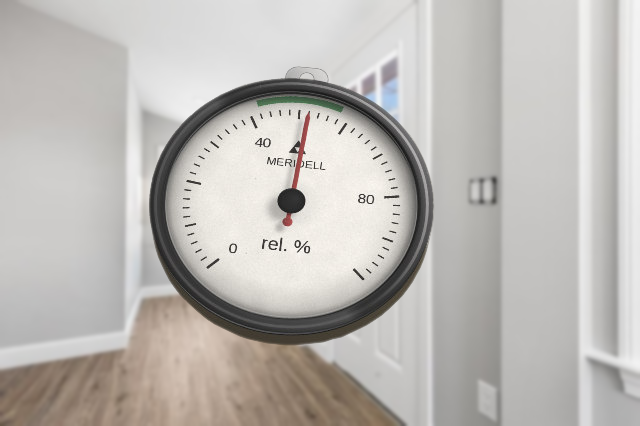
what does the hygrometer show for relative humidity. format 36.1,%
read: 52,%
